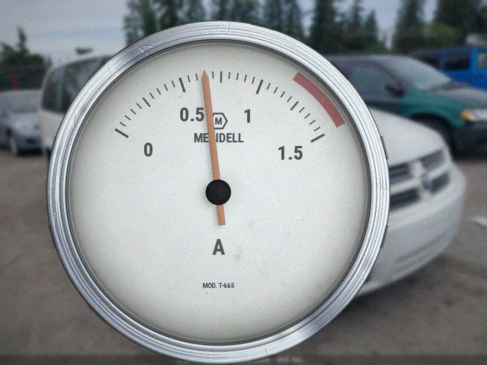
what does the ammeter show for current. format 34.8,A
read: 0.65,A
